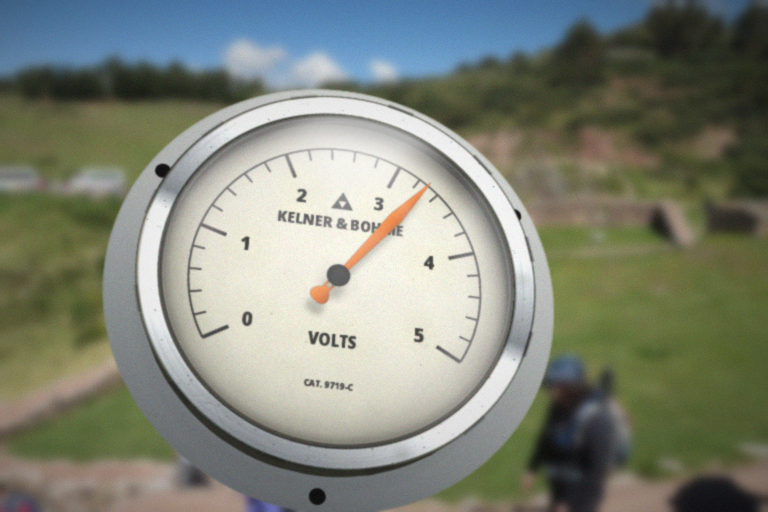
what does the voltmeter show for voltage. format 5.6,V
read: 3.3,V
